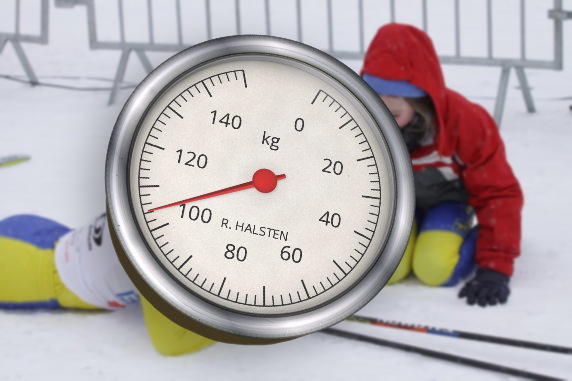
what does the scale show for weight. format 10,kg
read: 104,kg
